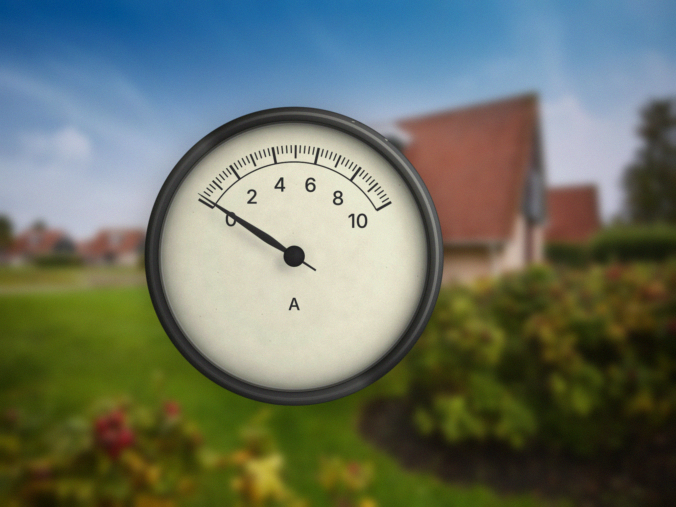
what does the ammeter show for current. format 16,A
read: 0.2,A
